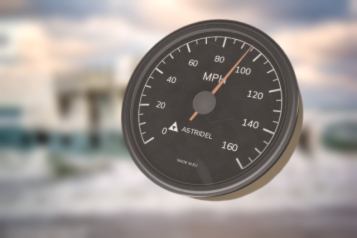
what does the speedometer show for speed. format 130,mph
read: 95,mph
